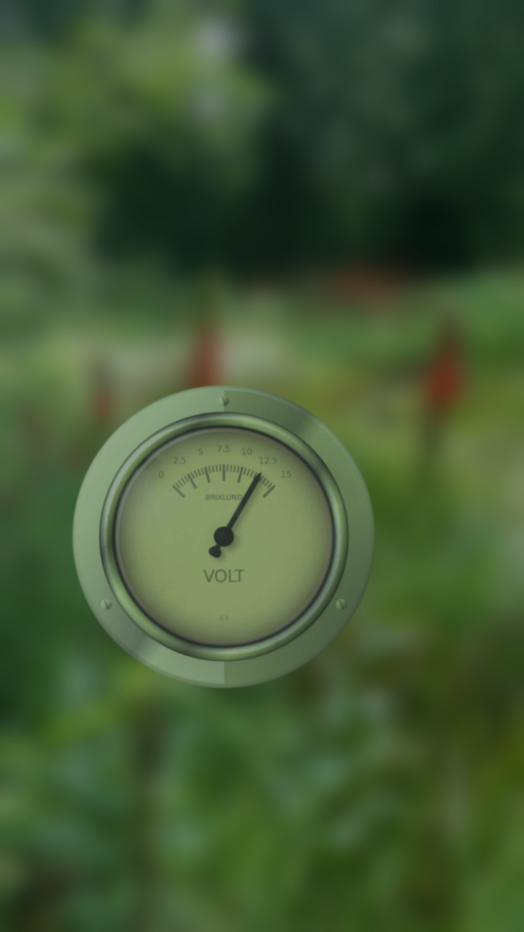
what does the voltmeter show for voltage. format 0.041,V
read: 12.5,V
